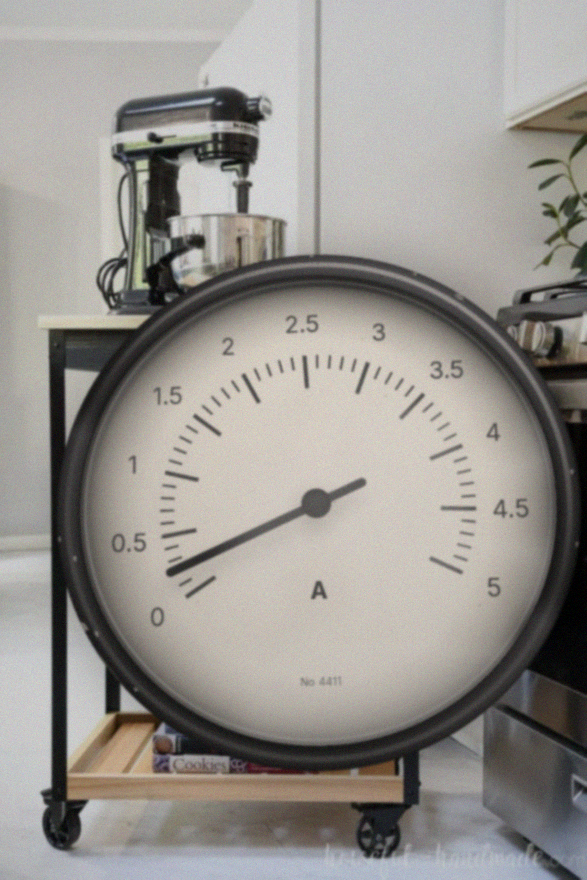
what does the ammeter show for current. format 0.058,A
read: 0.2,A
